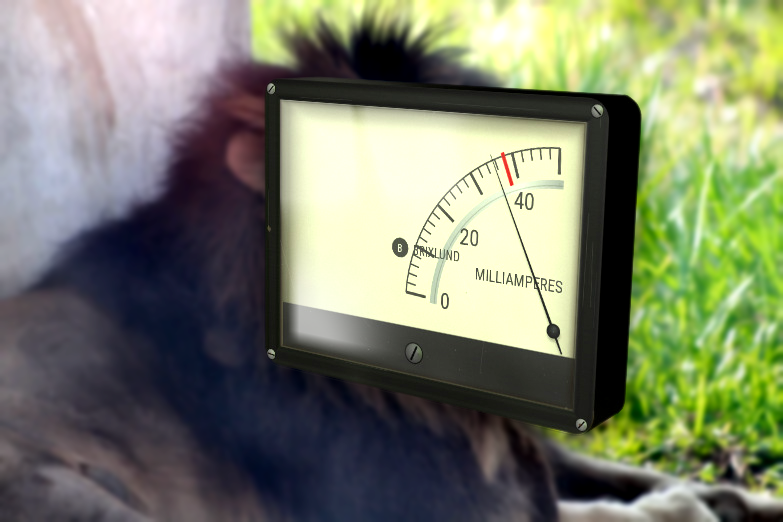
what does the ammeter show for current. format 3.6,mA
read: 36,mA
